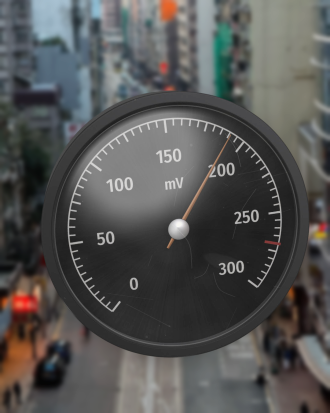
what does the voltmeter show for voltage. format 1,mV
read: 190,mV
